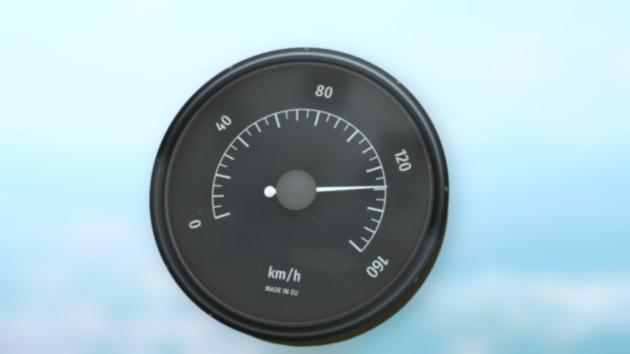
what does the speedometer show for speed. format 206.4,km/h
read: 130,km/h
